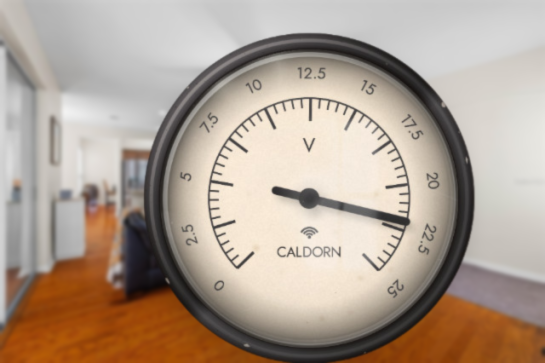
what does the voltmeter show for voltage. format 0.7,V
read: 22,V
